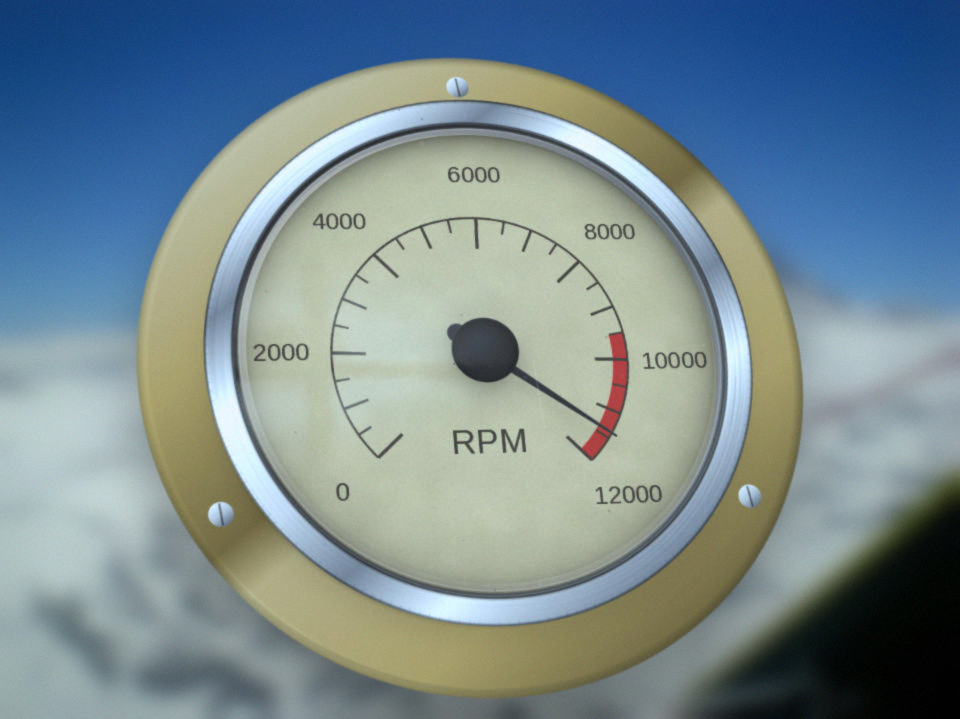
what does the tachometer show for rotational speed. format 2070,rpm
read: 11500,rpm
